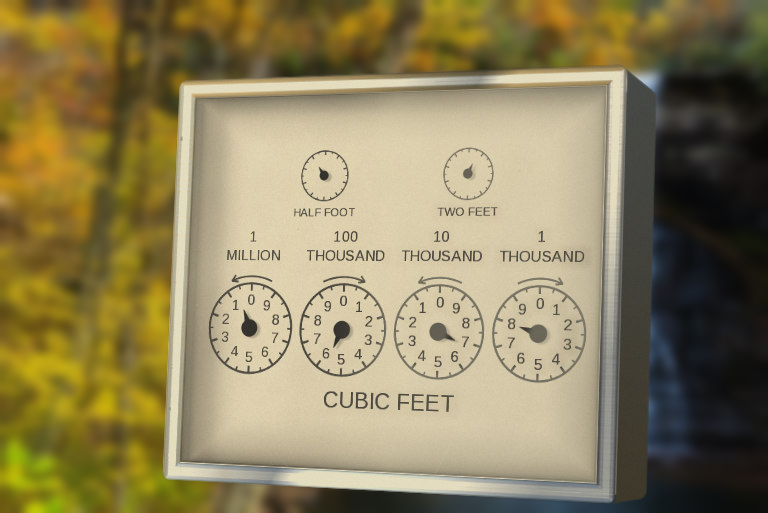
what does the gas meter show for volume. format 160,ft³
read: 56800,ft³
